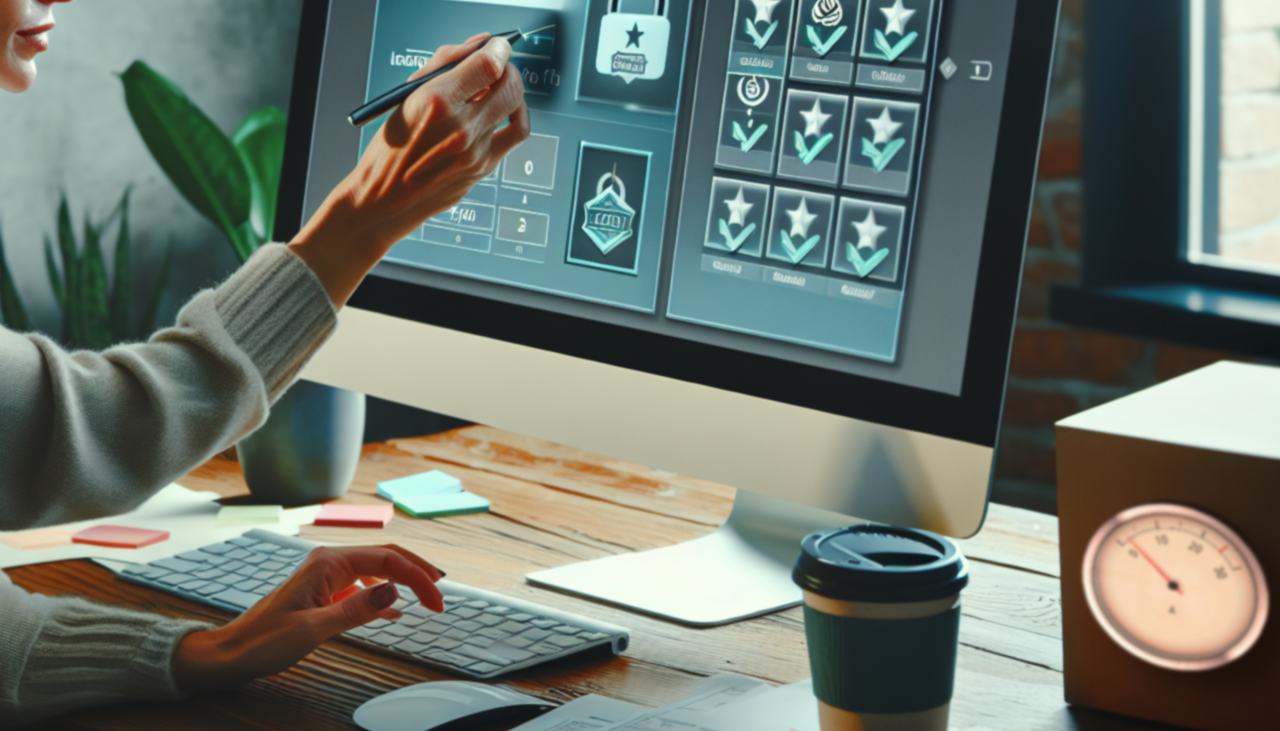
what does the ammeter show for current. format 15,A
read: 2.5,A
